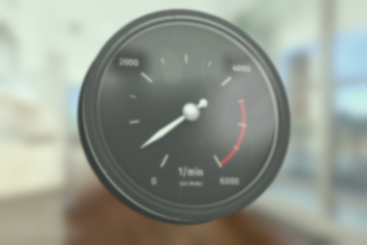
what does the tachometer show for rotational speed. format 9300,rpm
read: 500,rpm
